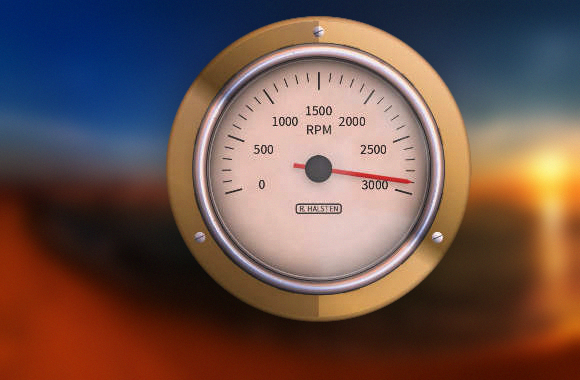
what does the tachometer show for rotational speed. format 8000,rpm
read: 2900,rpm
